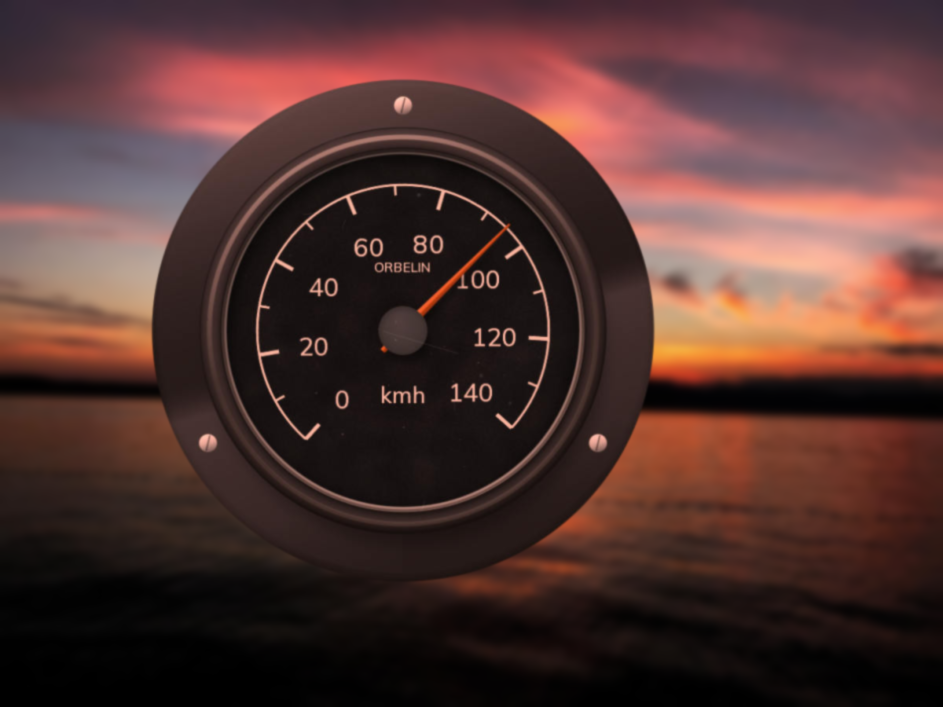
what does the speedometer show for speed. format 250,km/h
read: 95,km/h
